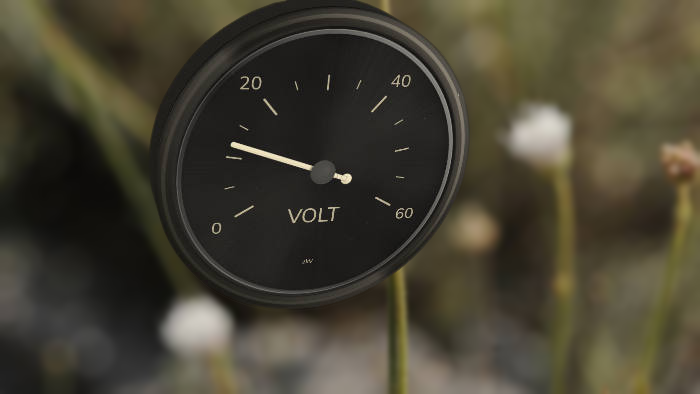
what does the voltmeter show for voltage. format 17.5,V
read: 12.5,V
